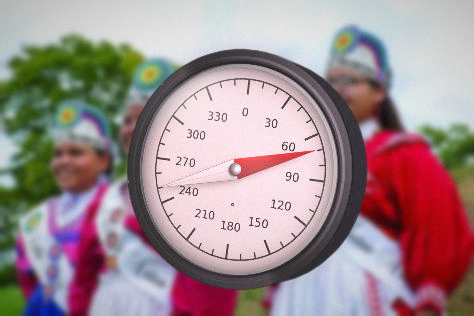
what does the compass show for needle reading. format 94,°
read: 70,°
